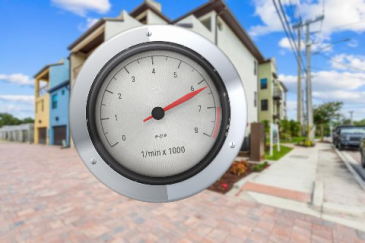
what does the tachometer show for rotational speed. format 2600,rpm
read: 6250,rpm
